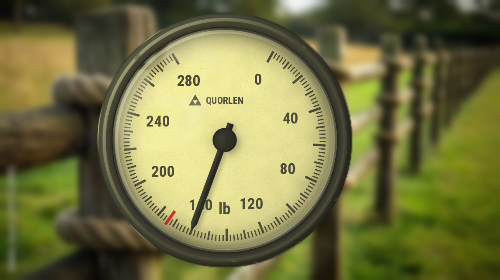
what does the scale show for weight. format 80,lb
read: 160,lb
